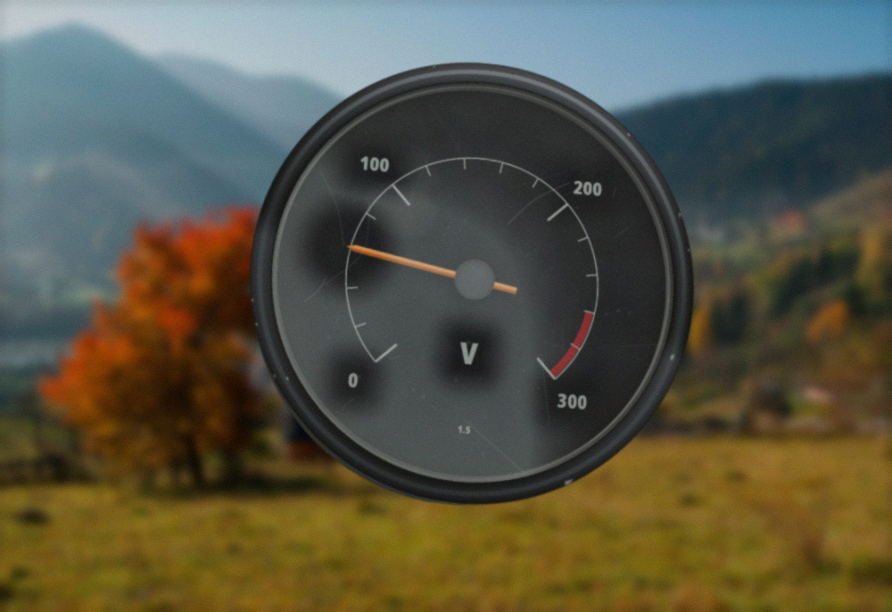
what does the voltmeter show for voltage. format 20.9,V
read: 60,V
